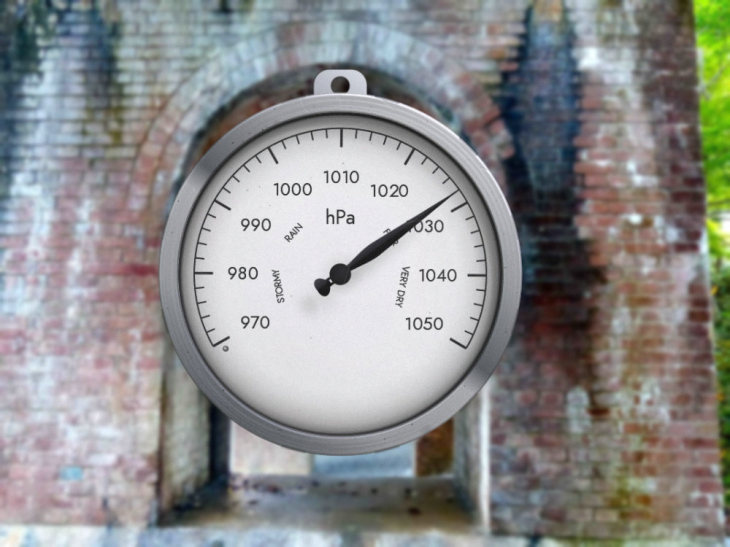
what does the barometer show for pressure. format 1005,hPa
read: 1028,hPa
